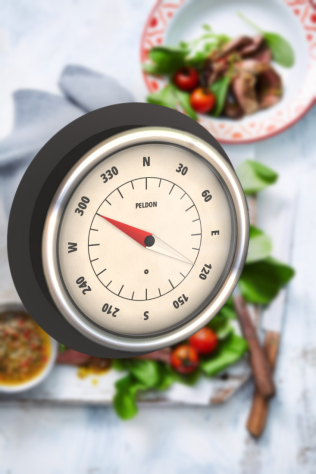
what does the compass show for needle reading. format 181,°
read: 300,°
